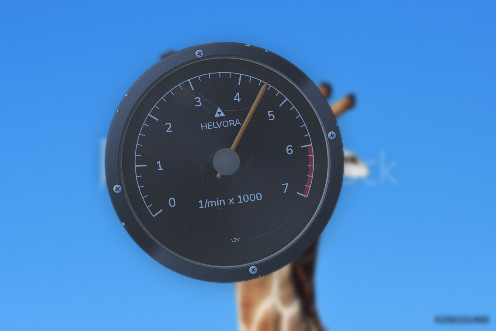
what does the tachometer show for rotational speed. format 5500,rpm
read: 4500,rpm
